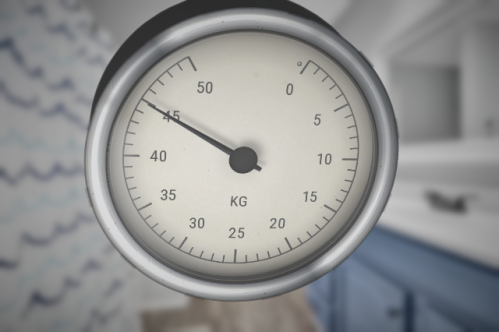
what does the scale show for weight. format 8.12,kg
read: 45,kg
